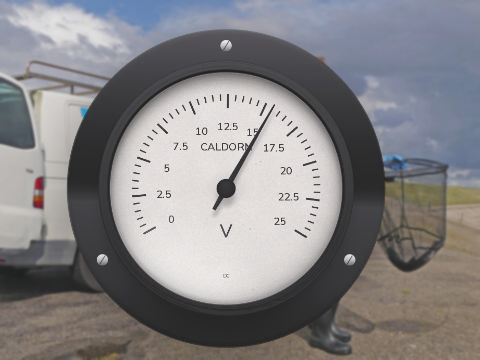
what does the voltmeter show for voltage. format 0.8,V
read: 15.5,V
